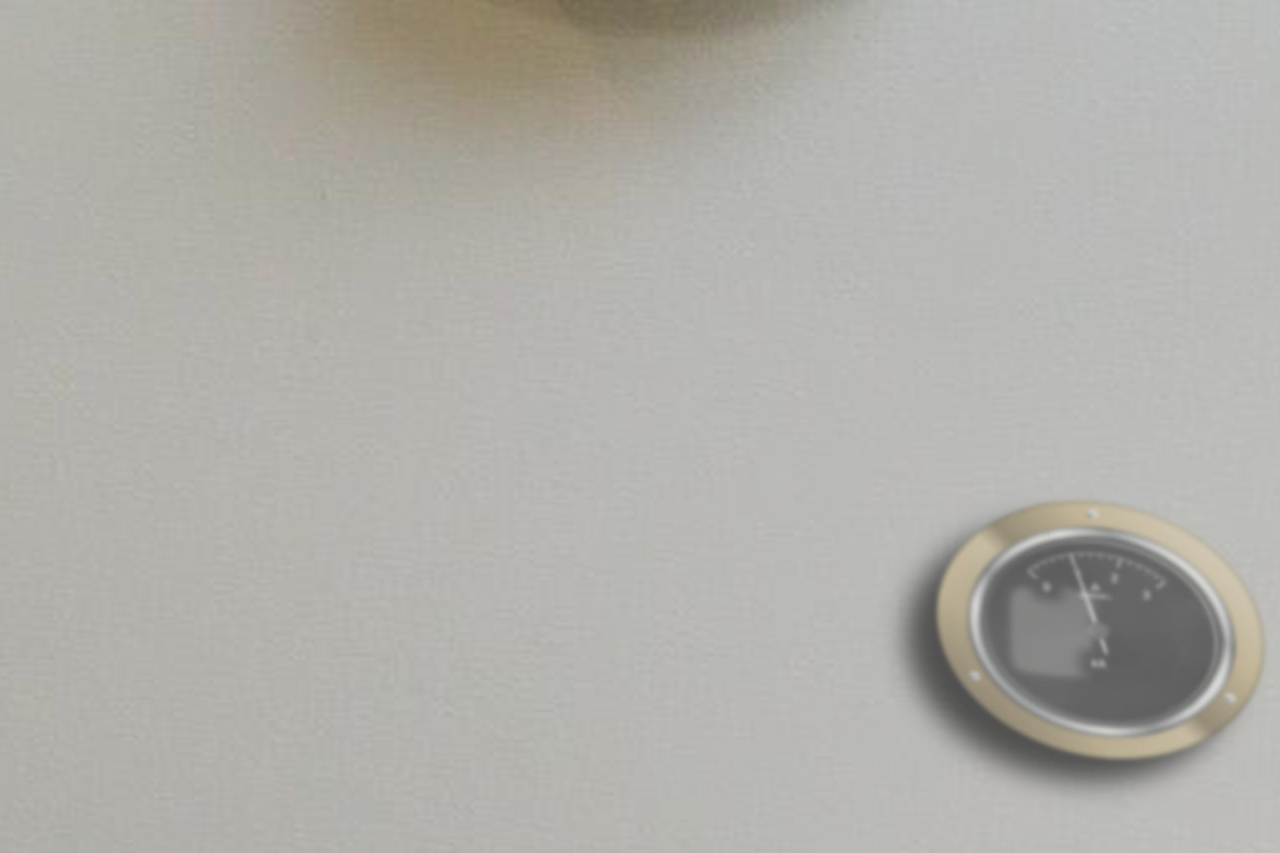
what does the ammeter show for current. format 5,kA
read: 1,kA
